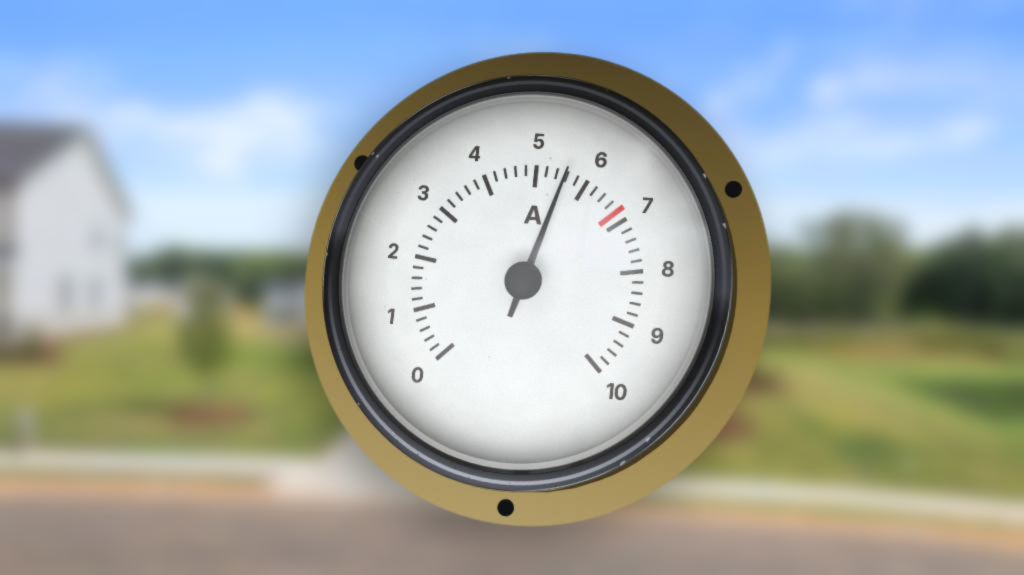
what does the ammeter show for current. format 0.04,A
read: 5.6,A
